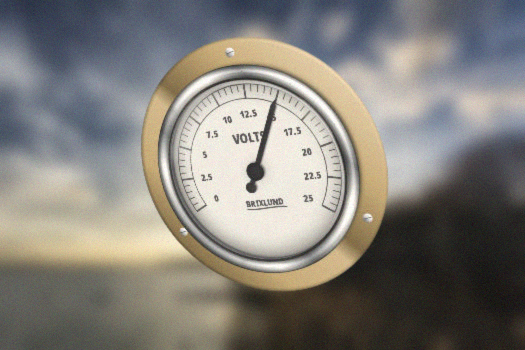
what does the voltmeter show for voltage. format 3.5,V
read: 15,V
